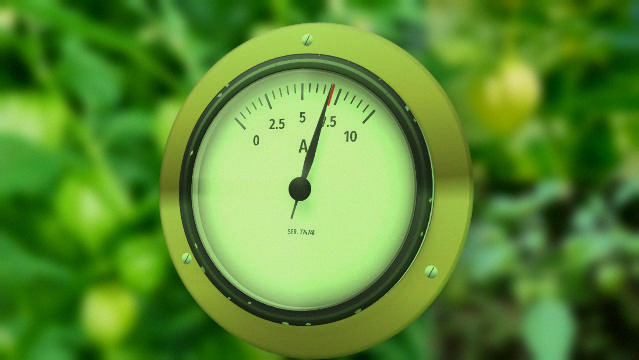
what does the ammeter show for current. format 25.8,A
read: 7,A
